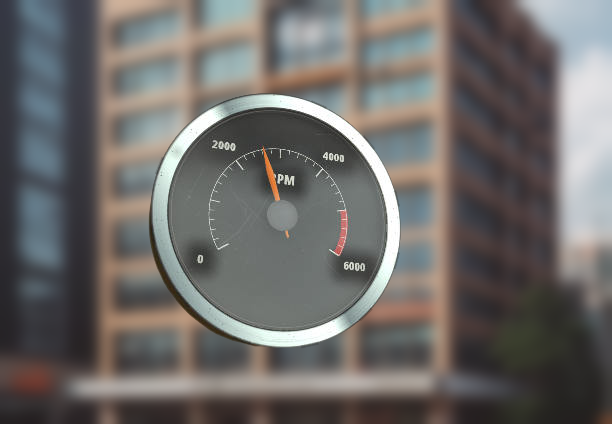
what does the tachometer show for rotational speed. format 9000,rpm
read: 2600,rpm
